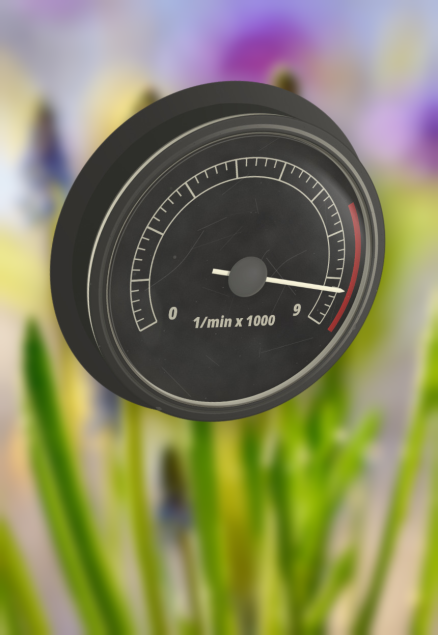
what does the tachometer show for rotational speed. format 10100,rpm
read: 8200,rpm
